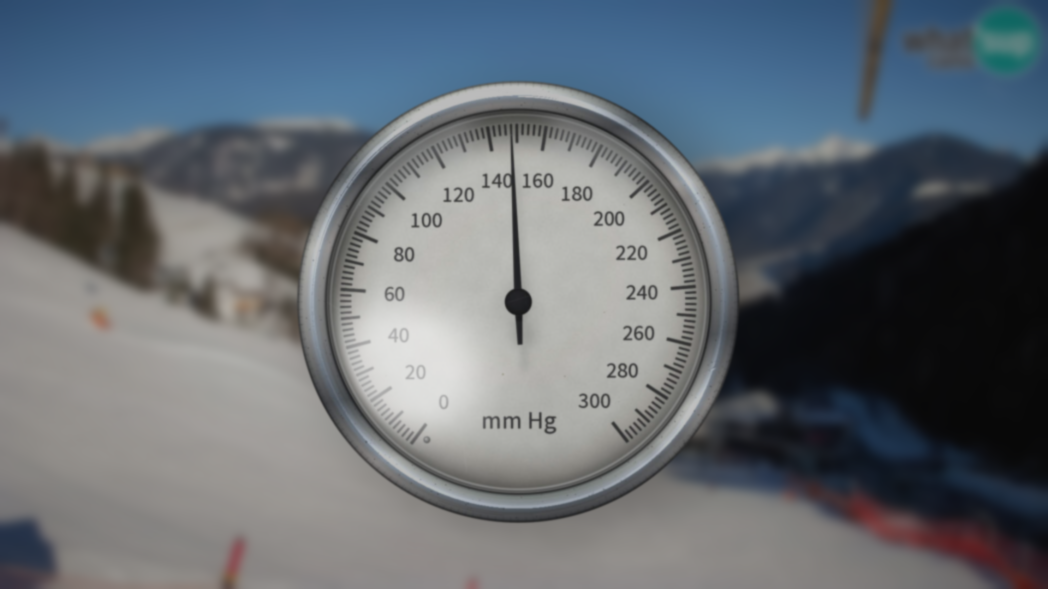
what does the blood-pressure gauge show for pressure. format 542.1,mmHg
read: 148,mmHg
